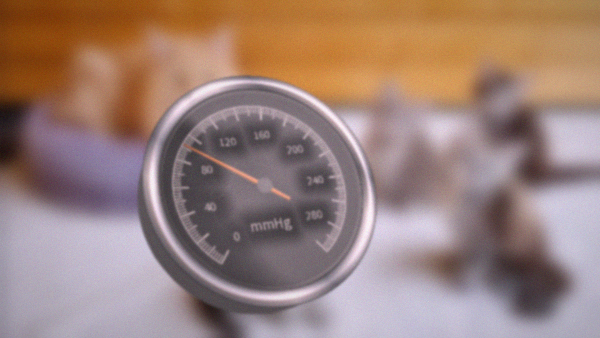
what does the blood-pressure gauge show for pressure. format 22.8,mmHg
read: 90,mmHg
